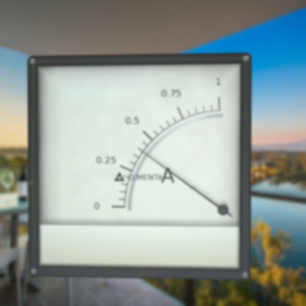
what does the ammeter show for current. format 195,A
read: 0.4,A
